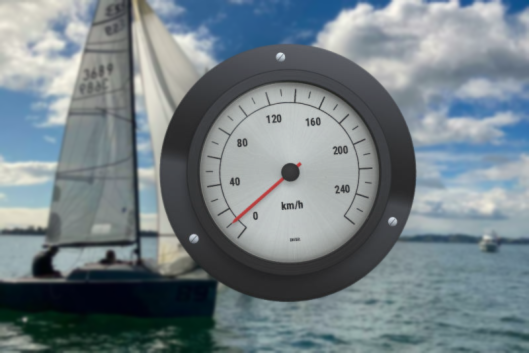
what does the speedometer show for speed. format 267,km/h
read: 10,km/h
